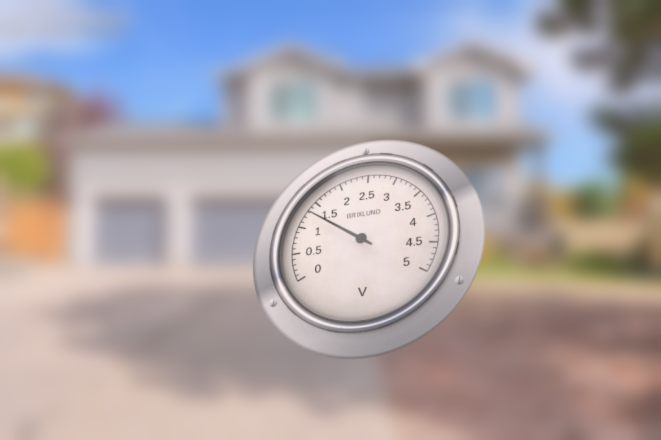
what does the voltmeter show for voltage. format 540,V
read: 1.3,V
